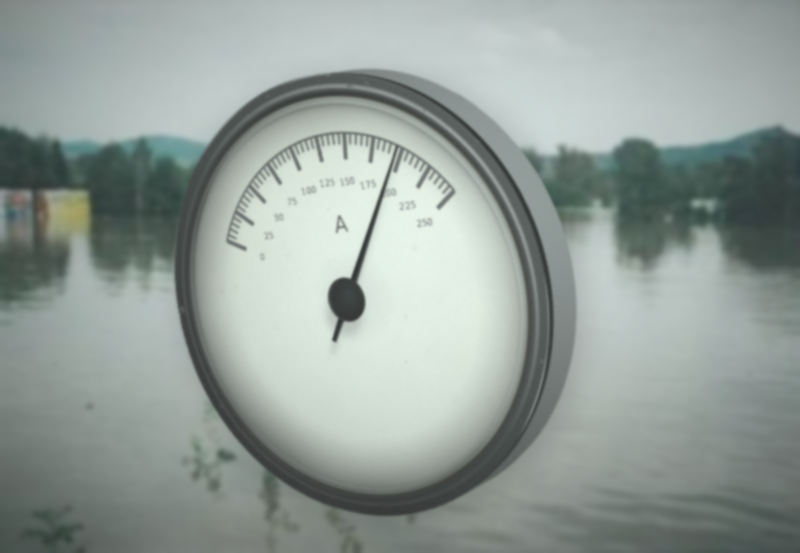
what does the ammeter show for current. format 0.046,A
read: 200,A
